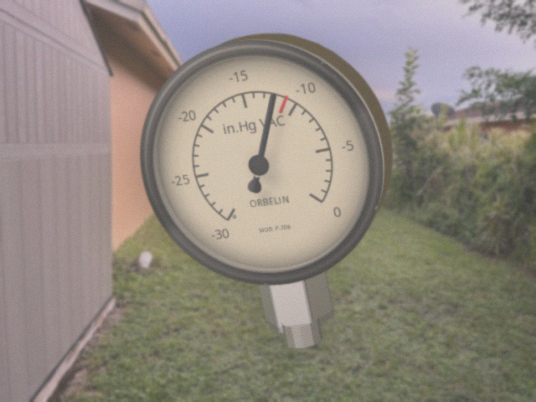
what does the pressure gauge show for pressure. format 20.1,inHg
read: -12,inHg
